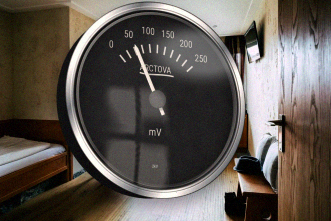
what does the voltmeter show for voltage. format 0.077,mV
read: 50,mV
